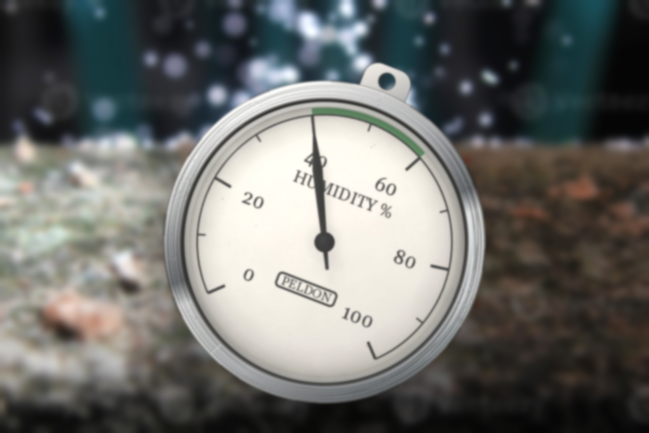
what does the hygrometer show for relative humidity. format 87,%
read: 40,%
